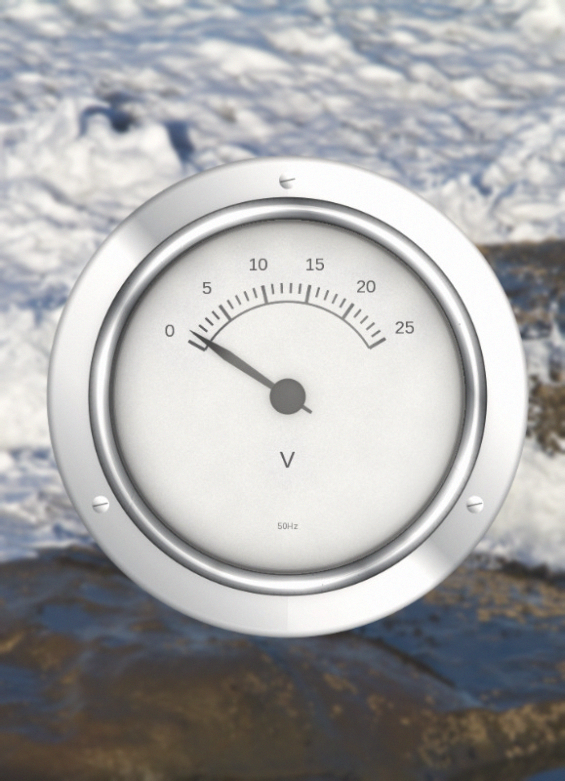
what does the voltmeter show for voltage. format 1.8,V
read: 1,V
